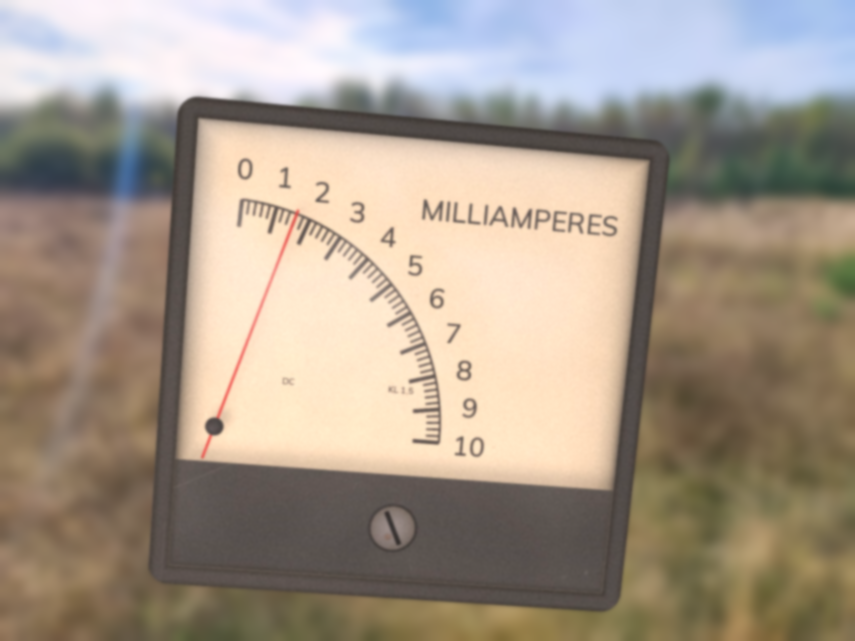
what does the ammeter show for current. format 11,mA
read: 1.6,mA
